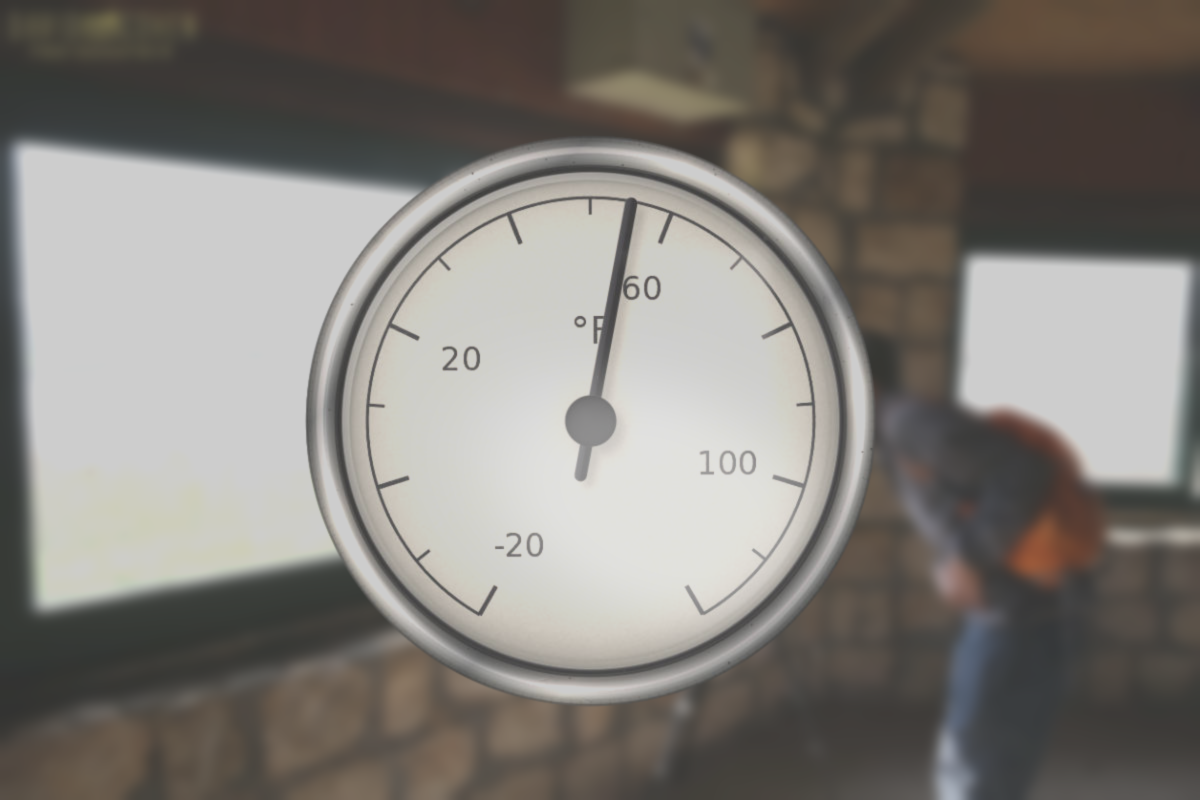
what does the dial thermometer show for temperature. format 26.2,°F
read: 55,°F
